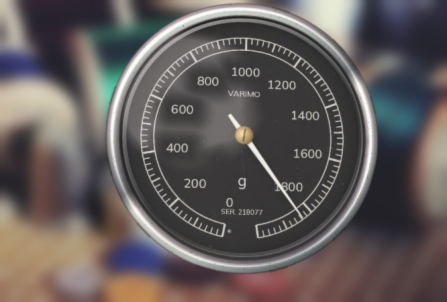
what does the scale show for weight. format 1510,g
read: 1840,g
